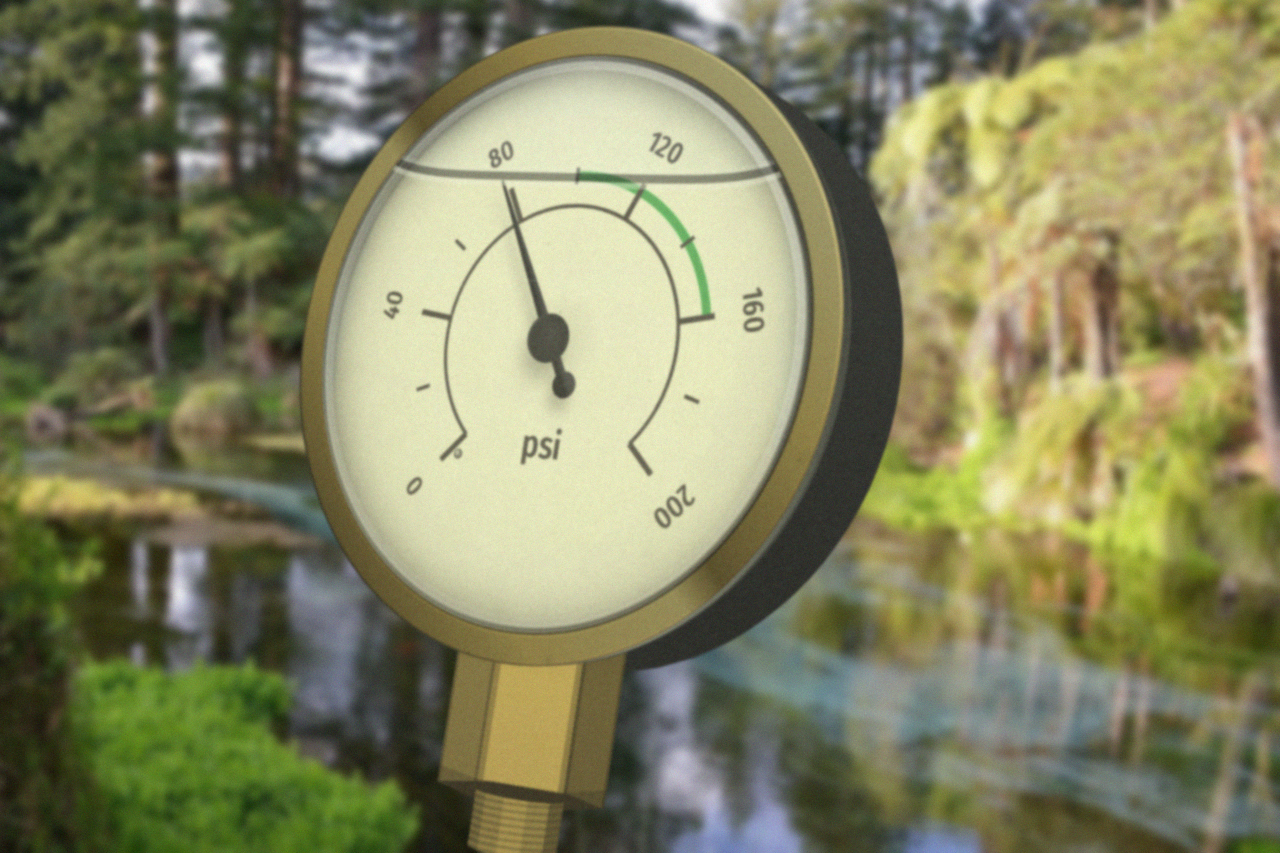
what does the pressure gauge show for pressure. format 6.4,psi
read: 80,psi
